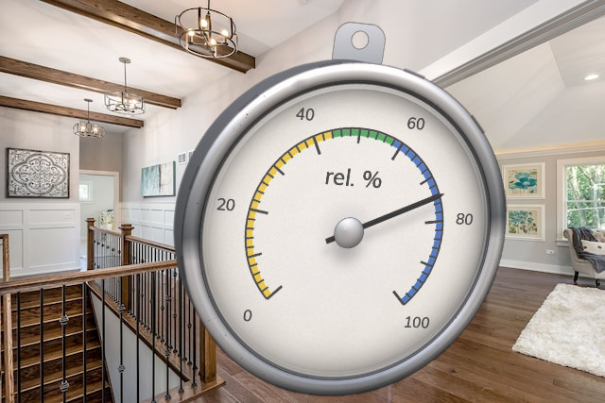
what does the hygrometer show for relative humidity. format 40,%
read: 74,%
